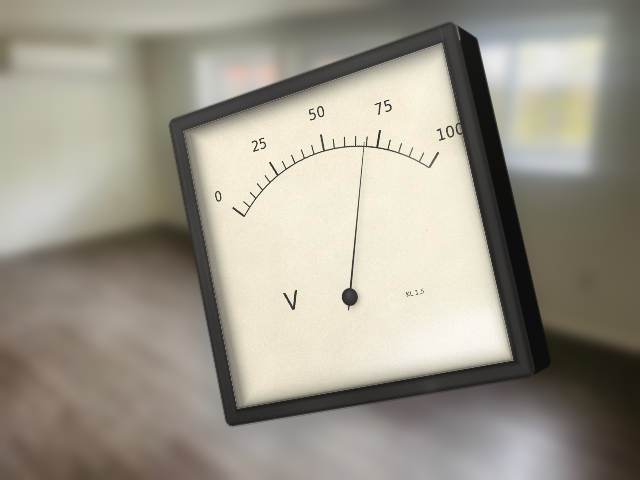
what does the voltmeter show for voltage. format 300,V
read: 70,V
